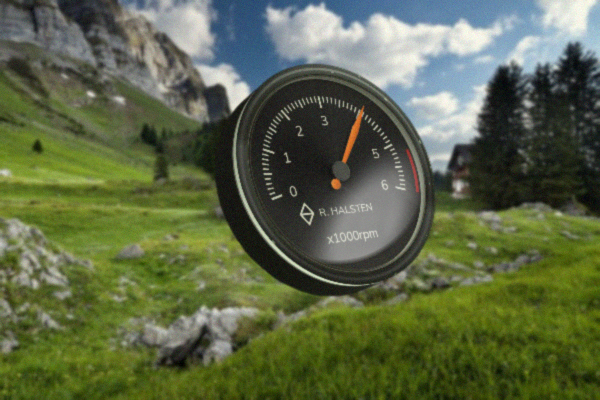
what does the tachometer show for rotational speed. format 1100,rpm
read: 4000,rpm
